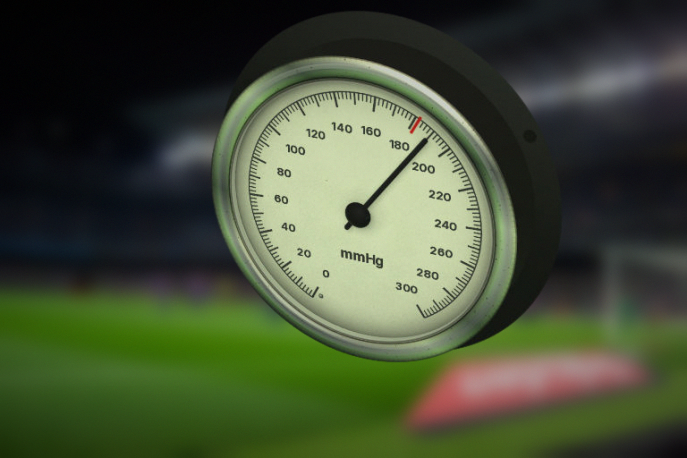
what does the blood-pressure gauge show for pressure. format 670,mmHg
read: 190,mmHg
